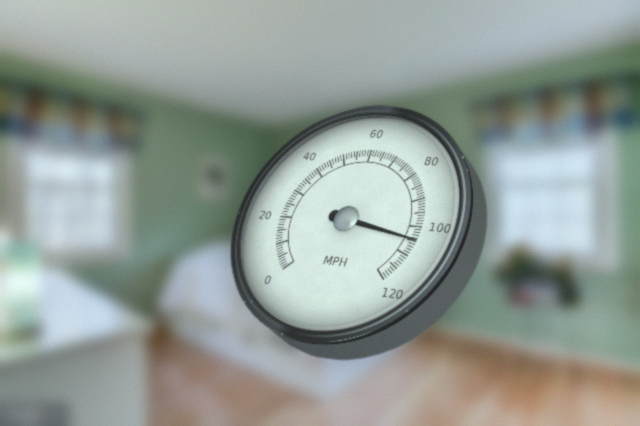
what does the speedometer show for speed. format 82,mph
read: 105,mph
